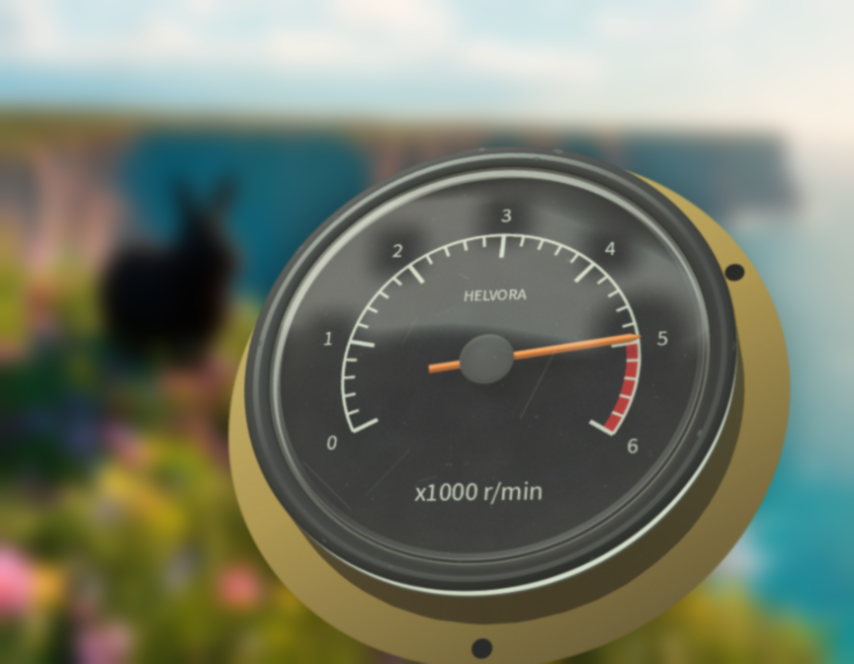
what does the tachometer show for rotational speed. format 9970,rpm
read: 5000,rpm
